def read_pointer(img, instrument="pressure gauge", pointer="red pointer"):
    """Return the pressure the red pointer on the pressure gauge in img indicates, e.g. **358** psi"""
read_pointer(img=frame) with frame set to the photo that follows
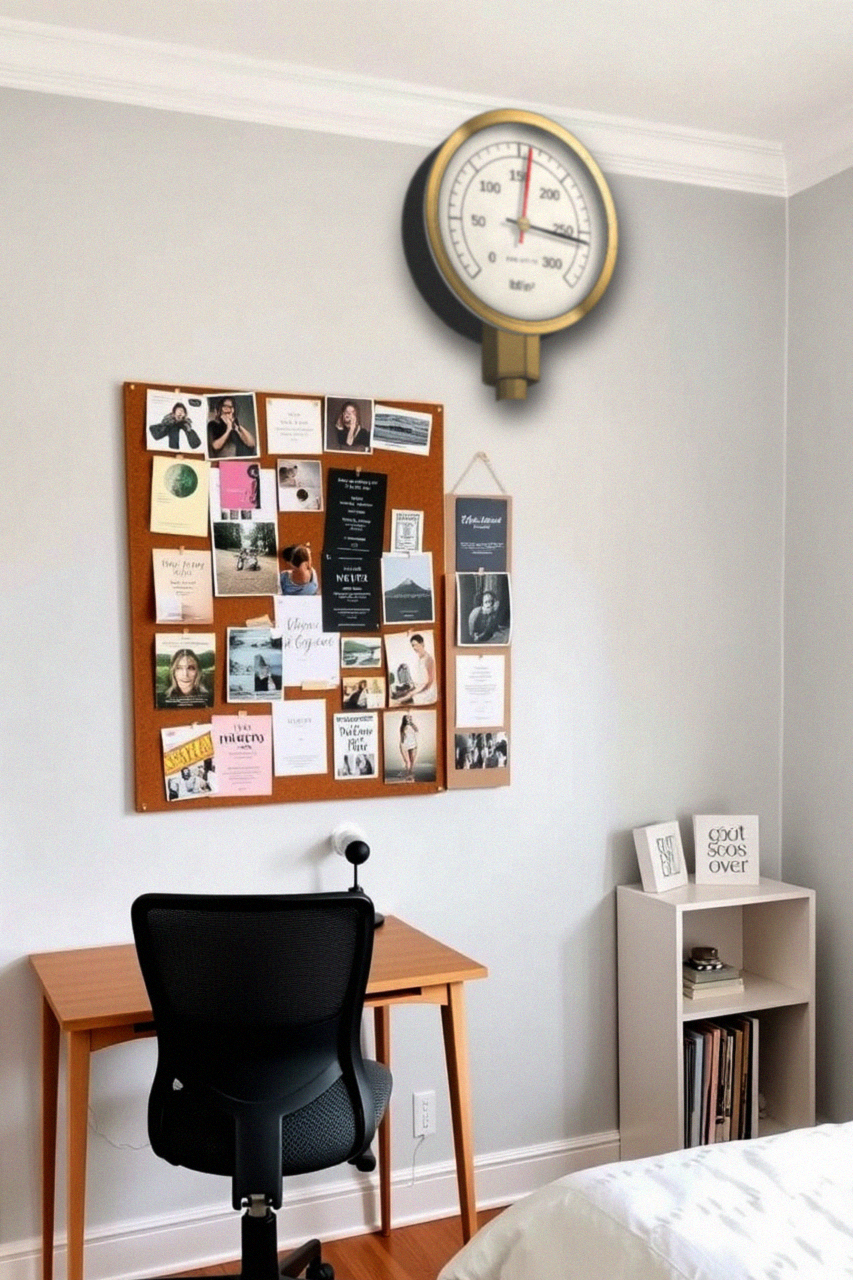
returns **160** psi
